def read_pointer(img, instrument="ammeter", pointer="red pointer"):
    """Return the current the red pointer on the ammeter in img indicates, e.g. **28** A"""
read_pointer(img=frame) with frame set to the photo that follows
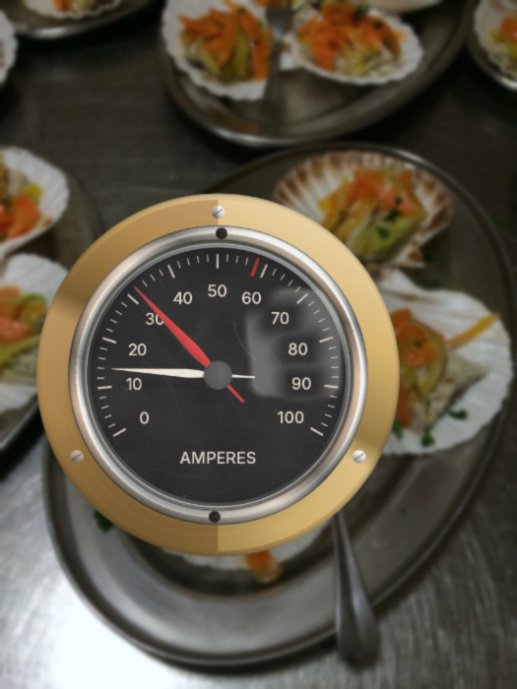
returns **32** A
